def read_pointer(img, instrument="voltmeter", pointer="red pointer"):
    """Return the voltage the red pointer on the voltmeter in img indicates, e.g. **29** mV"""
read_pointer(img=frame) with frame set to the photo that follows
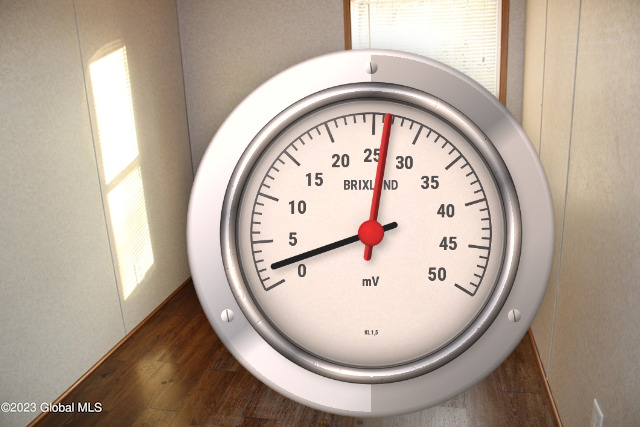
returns **26.5** mV
